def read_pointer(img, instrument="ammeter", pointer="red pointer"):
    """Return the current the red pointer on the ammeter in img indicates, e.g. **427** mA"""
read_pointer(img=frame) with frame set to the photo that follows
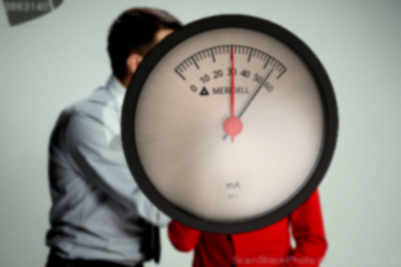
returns **30** mA
